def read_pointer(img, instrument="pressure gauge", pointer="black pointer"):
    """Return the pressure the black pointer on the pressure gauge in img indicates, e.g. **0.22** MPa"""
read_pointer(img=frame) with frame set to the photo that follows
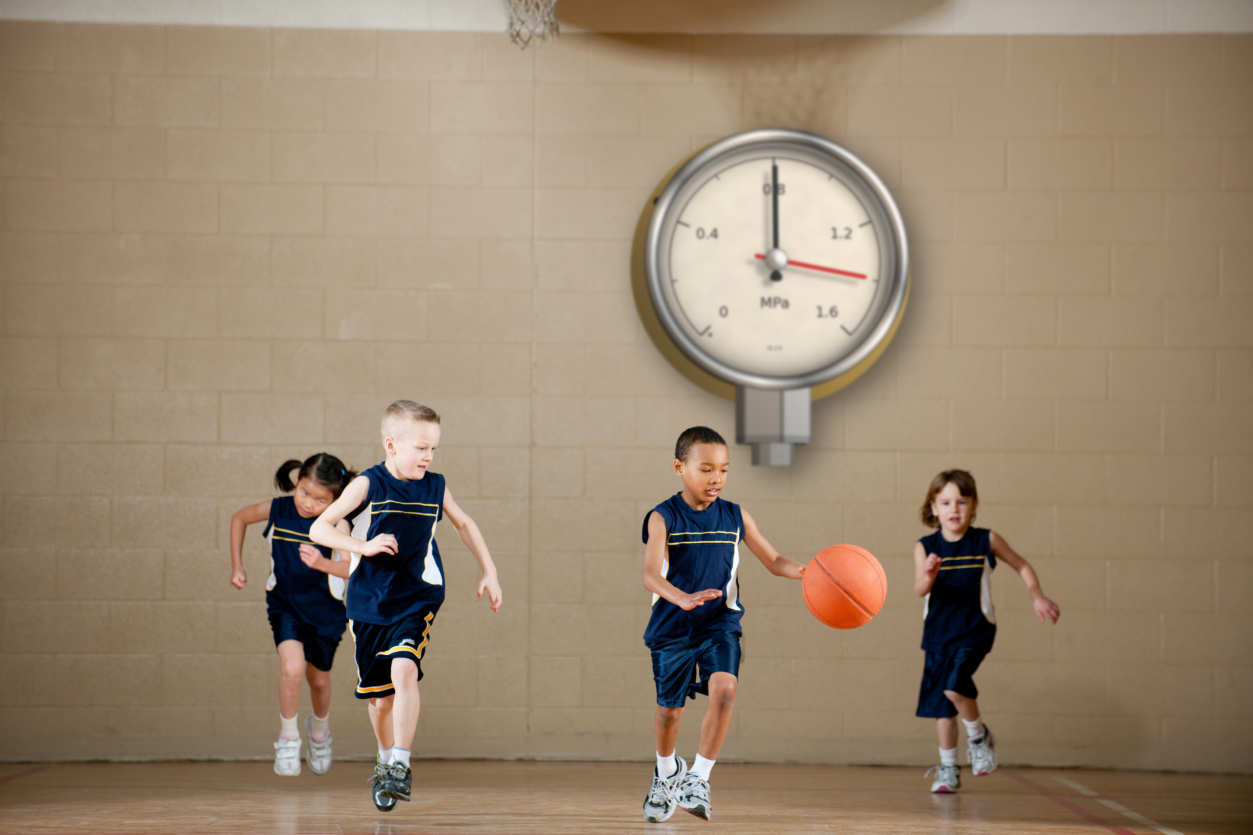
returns **0.8** MPa
